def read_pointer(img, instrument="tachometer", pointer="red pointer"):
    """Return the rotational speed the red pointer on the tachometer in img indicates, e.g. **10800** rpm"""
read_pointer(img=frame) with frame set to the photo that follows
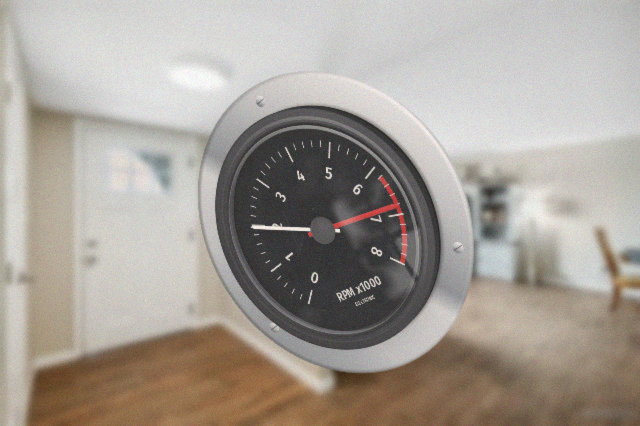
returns **6800** rpm
